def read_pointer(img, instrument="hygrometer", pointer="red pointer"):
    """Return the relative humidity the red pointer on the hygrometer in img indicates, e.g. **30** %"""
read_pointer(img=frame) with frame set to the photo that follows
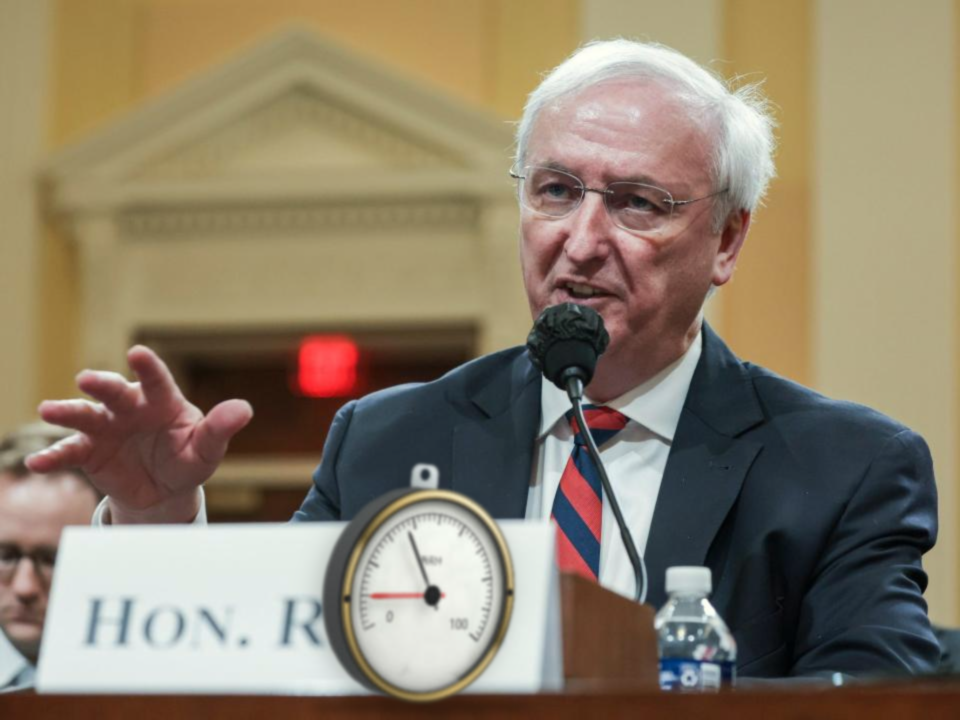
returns **10** %
